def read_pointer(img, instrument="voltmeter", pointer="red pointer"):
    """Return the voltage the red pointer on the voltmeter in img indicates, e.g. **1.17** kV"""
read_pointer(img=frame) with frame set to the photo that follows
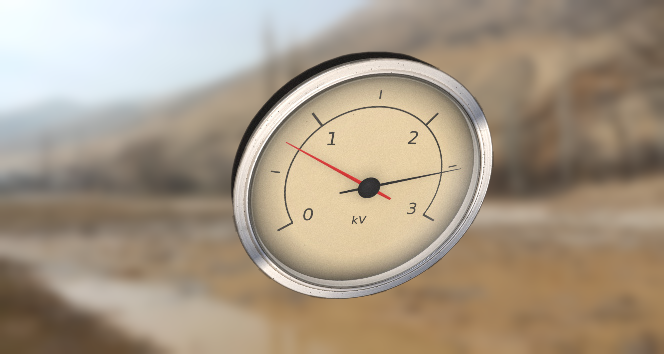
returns **0.75** kV
